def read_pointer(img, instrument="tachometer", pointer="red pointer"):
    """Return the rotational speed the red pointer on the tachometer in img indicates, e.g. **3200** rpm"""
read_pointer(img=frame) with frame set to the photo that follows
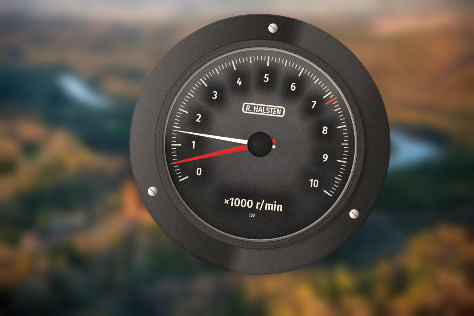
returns **500** rpm
